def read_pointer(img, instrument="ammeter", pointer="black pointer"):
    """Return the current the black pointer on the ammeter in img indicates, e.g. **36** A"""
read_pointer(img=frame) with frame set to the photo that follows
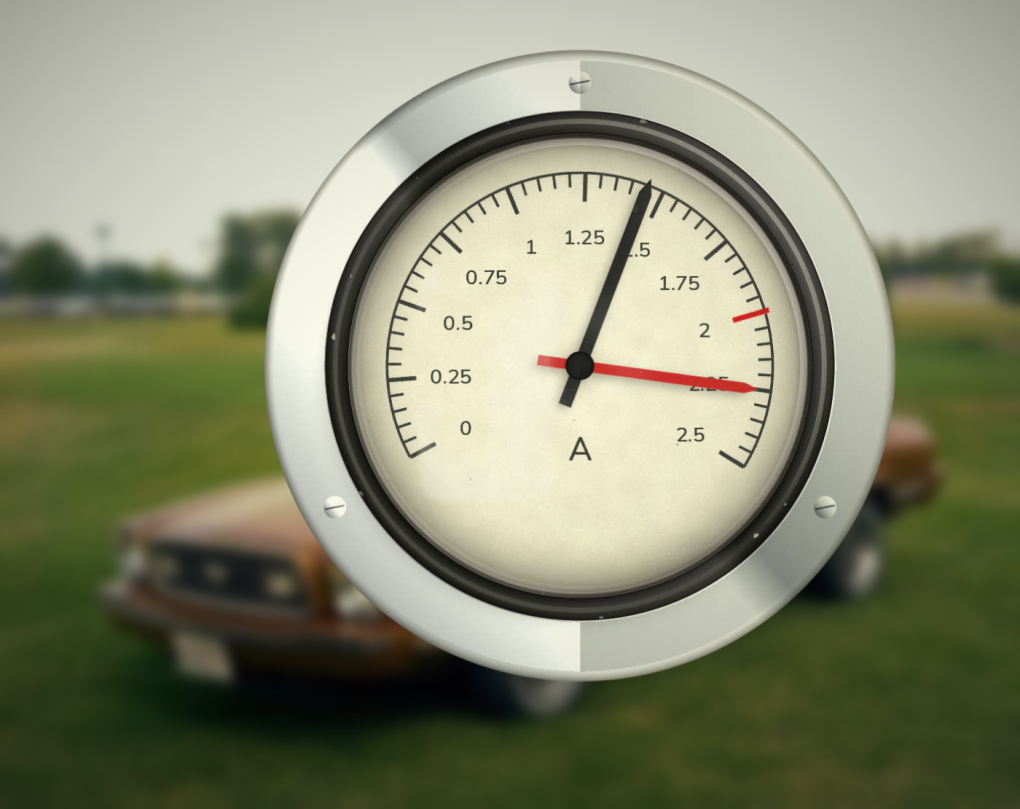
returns **1.45** A
